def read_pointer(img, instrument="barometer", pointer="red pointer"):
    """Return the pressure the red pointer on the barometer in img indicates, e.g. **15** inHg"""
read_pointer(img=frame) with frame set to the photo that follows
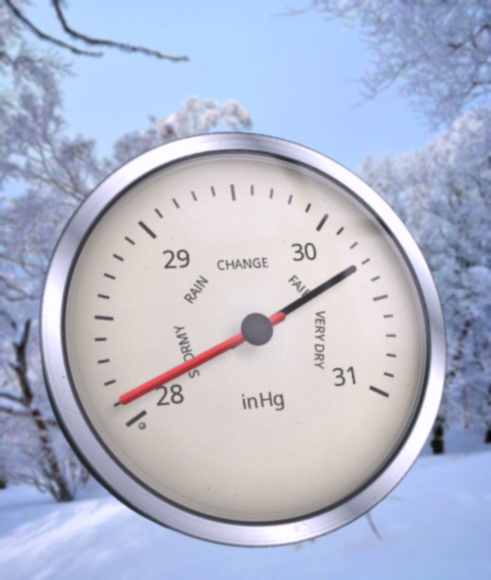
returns **28.1** inHg
